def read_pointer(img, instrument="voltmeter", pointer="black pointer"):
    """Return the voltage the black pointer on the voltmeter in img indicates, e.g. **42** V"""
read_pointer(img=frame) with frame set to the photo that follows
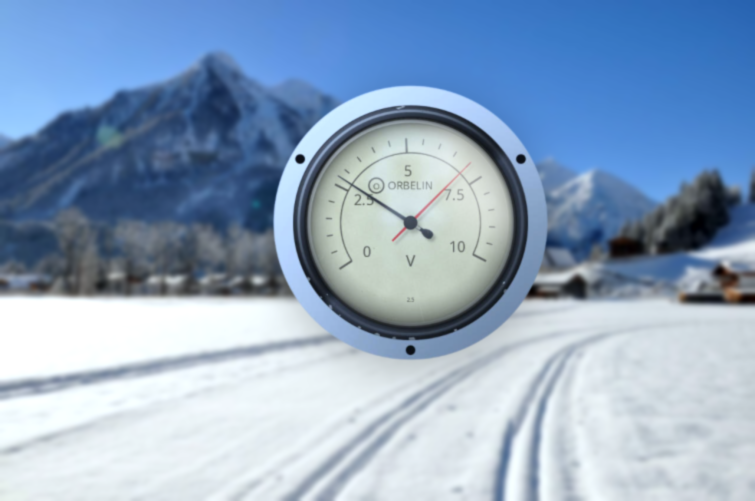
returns **2.75** V
